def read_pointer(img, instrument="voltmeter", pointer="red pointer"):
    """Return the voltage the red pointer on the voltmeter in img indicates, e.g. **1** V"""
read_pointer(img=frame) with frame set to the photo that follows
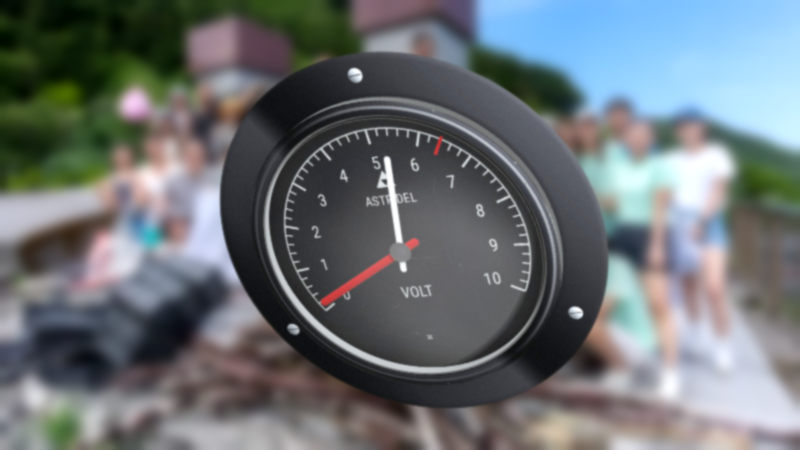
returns **0.2** V
